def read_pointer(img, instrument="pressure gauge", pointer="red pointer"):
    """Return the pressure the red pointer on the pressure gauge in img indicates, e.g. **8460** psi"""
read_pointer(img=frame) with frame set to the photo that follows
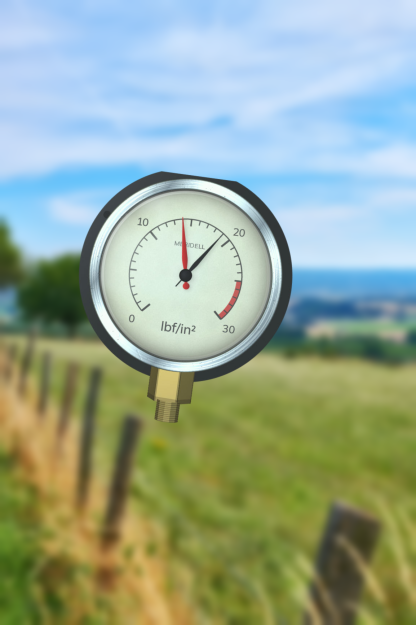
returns **14** psi
